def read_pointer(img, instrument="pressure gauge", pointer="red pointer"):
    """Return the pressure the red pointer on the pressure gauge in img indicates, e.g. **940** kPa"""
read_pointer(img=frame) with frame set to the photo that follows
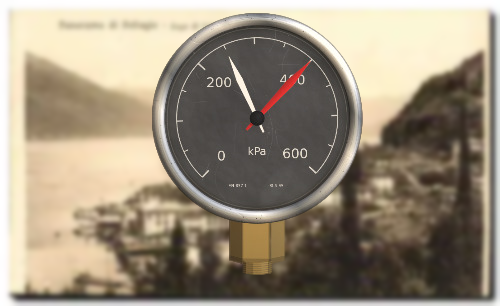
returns **400** kPa
